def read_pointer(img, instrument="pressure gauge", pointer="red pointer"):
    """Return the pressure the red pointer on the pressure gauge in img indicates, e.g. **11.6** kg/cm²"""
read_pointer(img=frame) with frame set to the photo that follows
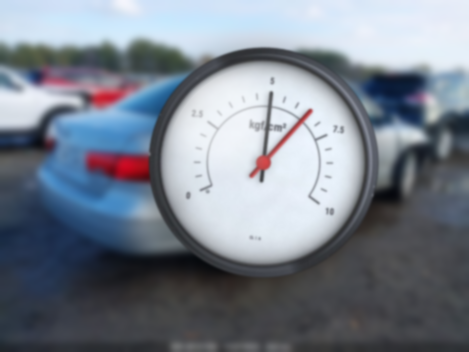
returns **6.5** kg/cm²
